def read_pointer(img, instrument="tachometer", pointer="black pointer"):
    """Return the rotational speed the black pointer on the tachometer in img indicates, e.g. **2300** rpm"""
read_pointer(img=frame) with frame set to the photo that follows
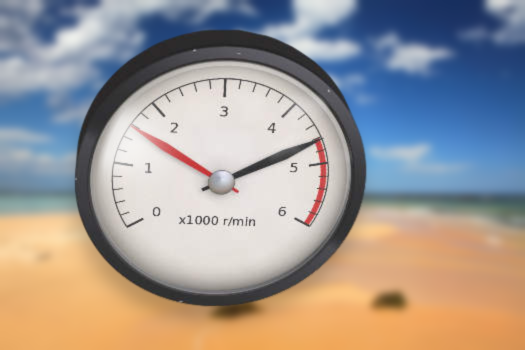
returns **4600** rpm
